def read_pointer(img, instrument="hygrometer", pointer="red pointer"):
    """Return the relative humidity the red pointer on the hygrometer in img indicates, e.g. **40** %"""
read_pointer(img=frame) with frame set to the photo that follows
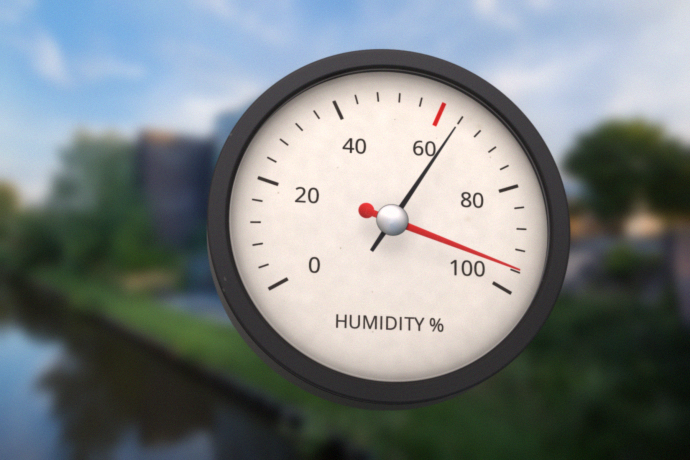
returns **96** %
